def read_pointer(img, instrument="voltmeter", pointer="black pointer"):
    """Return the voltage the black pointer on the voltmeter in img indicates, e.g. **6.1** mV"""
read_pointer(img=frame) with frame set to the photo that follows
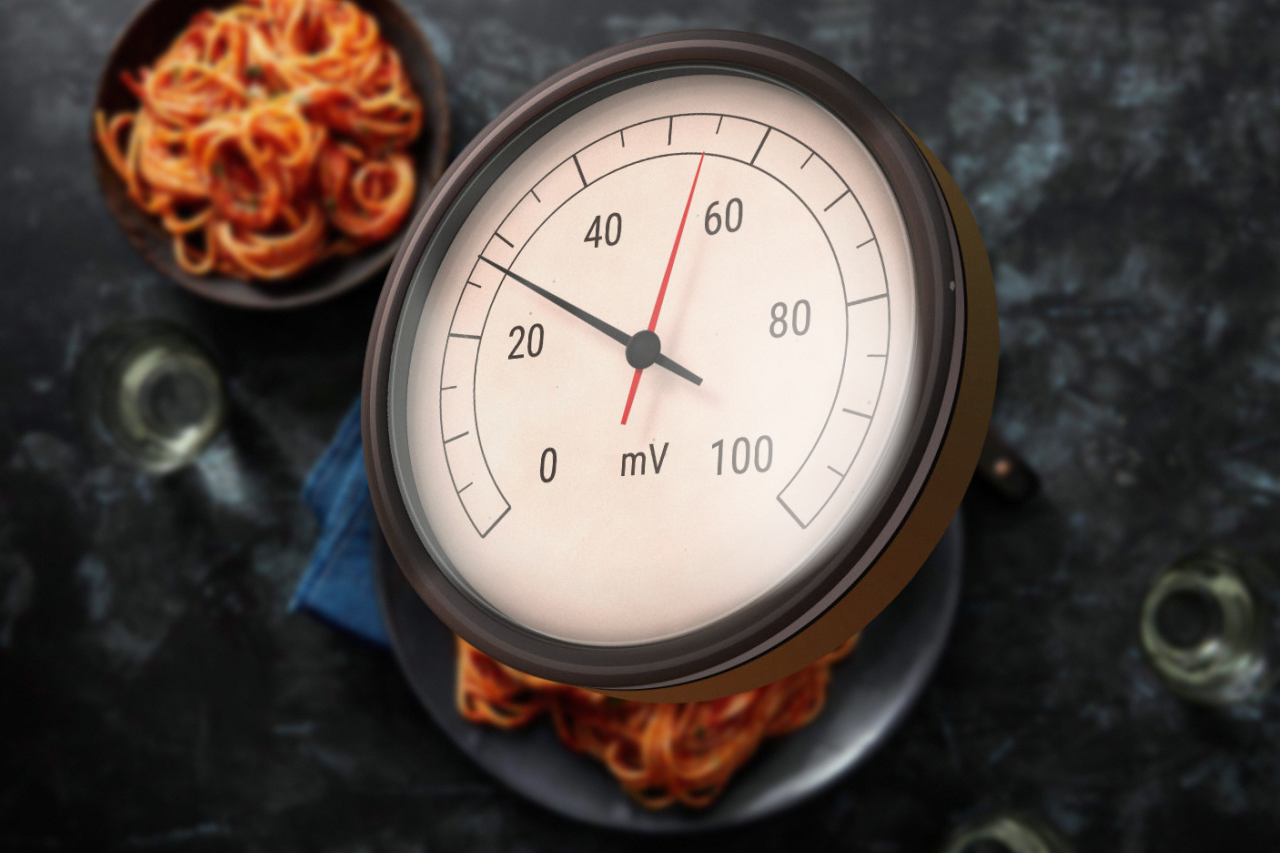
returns **27.5** mV
